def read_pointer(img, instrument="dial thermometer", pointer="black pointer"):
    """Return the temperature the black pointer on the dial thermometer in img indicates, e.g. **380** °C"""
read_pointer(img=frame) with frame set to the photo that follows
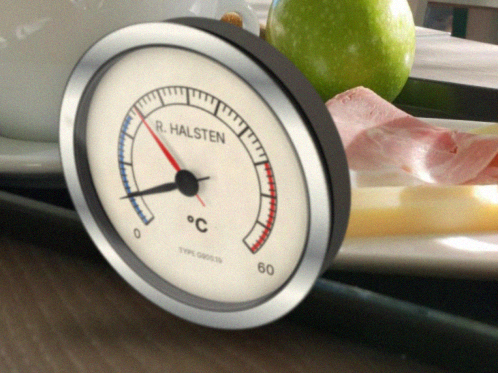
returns **5** °C
